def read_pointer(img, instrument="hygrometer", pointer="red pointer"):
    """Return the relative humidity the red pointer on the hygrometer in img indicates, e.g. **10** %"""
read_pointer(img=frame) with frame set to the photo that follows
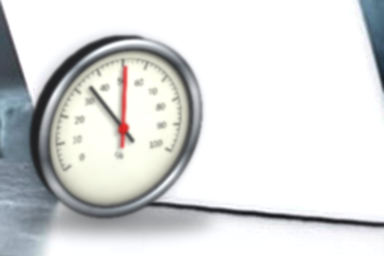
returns **50** %
